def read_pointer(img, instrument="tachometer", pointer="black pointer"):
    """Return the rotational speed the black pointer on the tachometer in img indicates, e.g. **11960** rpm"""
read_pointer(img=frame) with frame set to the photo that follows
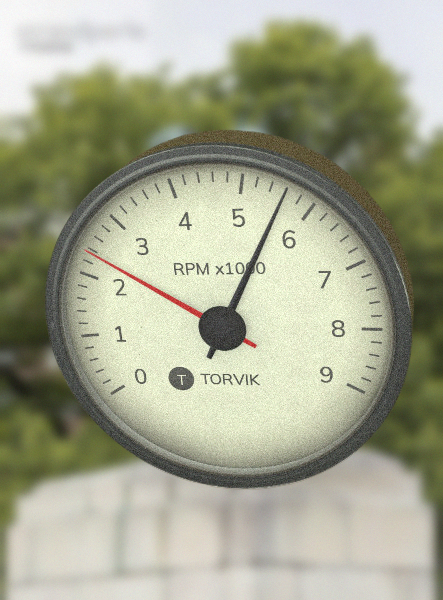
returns **5600** rpm
